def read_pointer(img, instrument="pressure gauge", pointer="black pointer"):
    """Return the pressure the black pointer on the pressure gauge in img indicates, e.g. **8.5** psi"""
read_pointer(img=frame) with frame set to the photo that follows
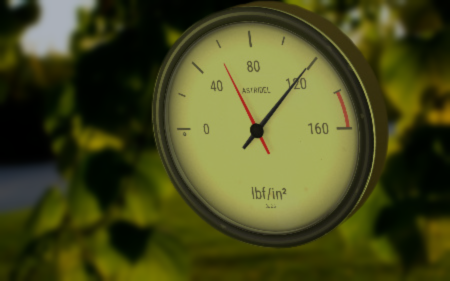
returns **120** psi
